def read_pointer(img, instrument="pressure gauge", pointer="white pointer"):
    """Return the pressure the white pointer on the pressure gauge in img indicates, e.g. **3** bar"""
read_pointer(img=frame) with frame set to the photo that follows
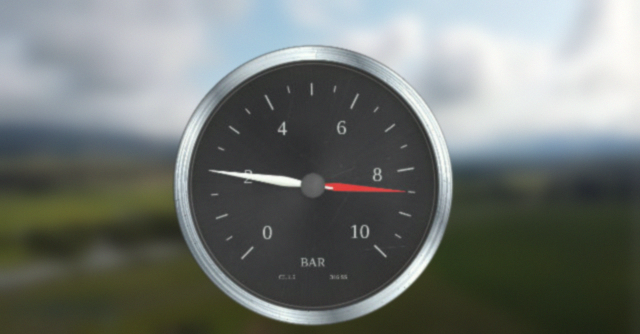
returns **2** bar
